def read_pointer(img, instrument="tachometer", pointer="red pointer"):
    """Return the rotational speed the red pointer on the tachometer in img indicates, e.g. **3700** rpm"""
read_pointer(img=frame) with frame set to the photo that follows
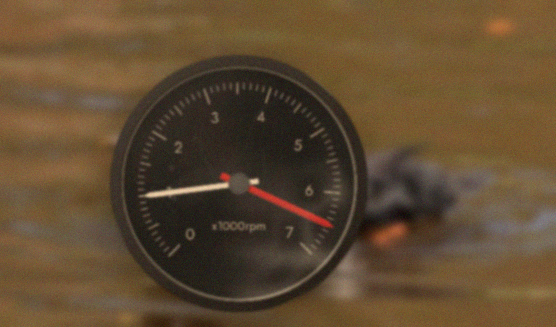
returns **6500** rpm
